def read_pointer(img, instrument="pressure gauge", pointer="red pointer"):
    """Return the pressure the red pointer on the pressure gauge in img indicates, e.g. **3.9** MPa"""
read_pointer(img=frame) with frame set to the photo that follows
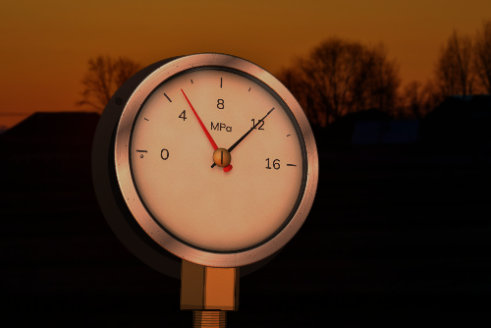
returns **5** MPa
